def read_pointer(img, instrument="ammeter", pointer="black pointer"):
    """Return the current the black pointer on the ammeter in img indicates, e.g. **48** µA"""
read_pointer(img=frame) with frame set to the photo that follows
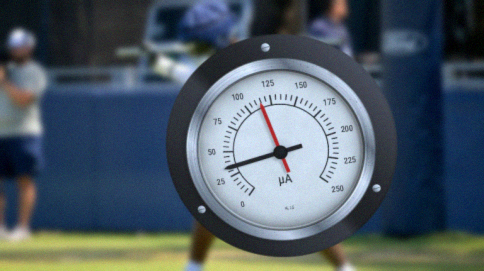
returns **35** µA
